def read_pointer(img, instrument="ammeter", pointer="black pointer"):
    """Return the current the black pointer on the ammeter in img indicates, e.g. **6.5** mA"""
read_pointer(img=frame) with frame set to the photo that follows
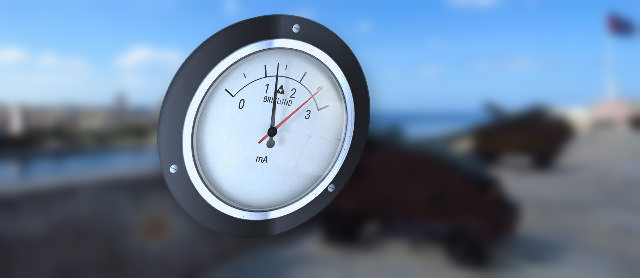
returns **1.25** mA
